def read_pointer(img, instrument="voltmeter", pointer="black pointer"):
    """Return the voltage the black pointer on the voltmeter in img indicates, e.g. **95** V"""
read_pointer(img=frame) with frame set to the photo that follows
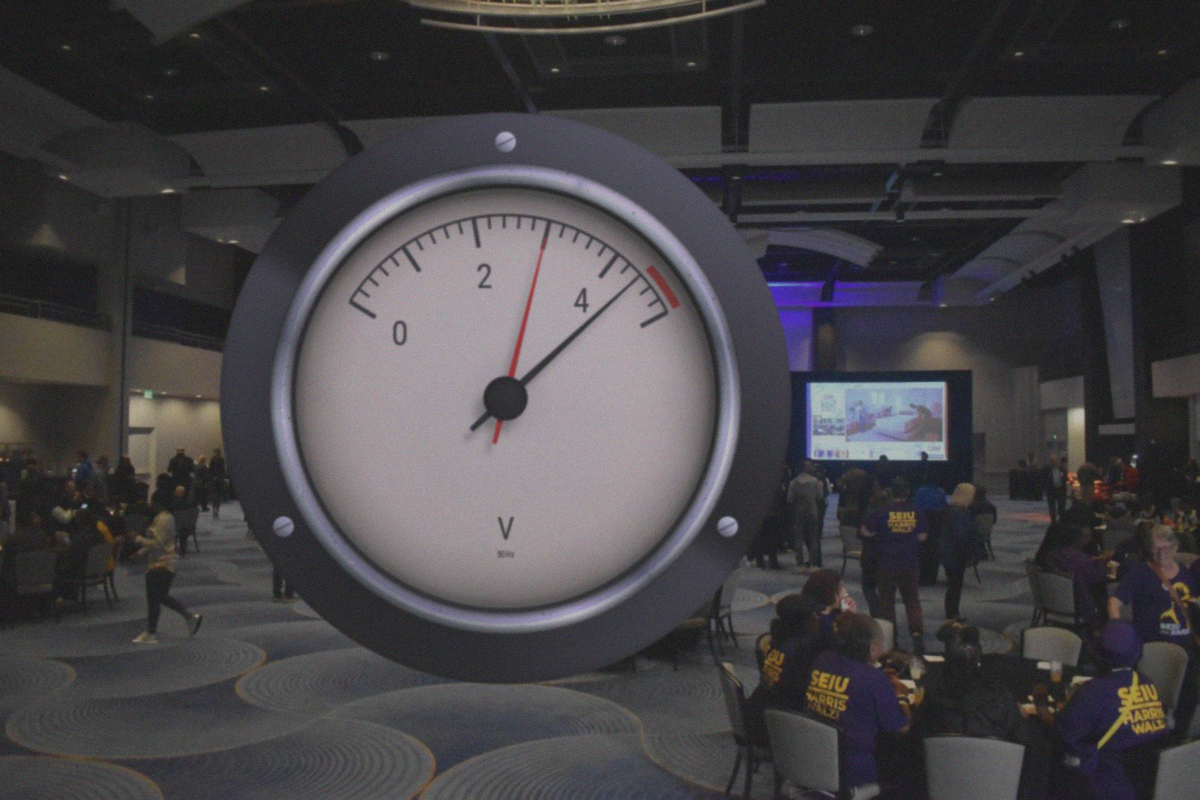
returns **4.4** V
